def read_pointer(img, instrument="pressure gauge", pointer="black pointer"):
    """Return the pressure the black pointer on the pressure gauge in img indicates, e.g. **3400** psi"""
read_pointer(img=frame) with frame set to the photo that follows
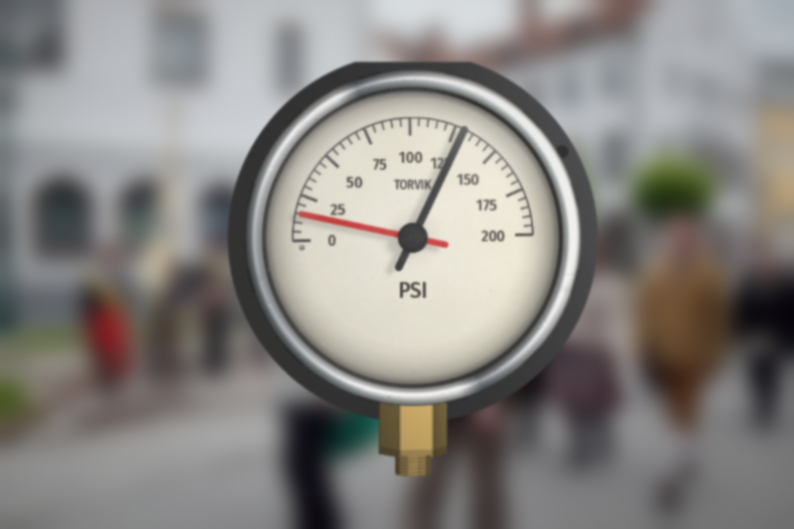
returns **130** psi
